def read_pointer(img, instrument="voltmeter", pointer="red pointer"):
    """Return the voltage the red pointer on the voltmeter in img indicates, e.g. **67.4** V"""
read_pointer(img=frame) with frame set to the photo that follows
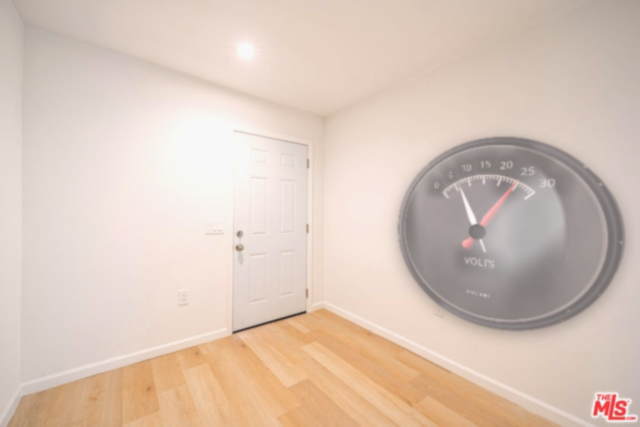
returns **25** V
